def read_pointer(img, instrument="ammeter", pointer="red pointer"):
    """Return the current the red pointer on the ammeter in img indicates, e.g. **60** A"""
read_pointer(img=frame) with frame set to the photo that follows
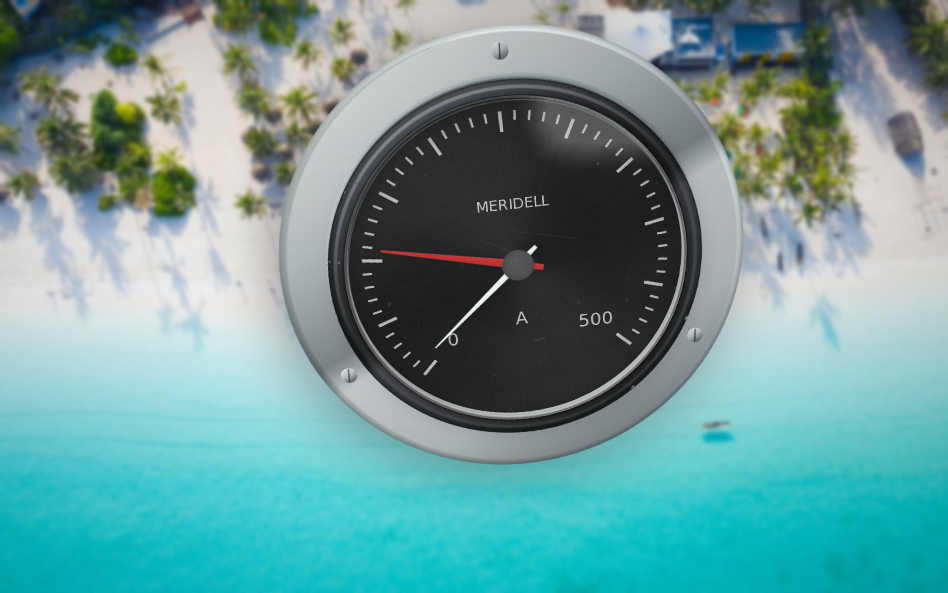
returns **110** A
